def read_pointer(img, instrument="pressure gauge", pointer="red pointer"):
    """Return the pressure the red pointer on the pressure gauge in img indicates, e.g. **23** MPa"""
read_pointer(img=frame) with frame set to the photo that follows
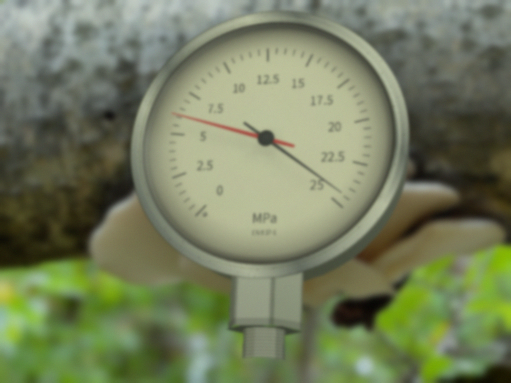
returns **6** MPa
